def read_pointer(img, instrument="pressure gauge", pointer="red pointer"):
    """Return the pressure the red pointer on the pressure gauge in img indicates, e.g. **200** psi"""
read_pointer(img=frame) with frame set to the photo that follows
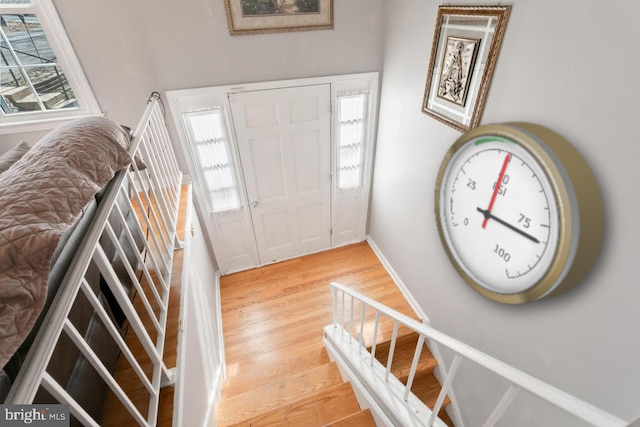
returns **50** psi
